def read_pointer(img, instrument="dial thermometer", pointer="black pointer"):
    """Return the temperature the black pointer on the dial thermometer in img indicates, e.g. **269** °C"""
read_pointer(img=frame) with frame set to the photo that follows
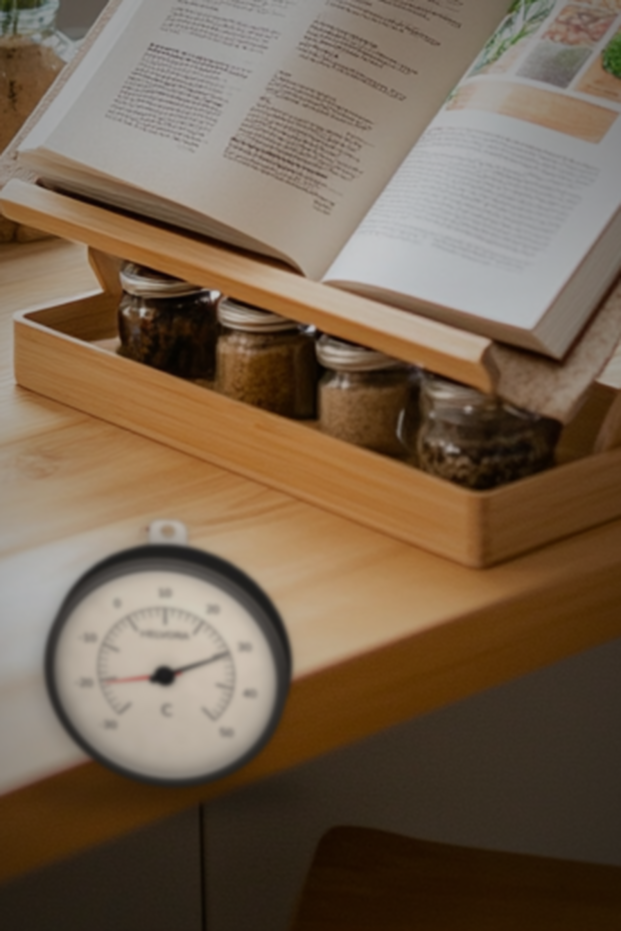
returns **30** °C
